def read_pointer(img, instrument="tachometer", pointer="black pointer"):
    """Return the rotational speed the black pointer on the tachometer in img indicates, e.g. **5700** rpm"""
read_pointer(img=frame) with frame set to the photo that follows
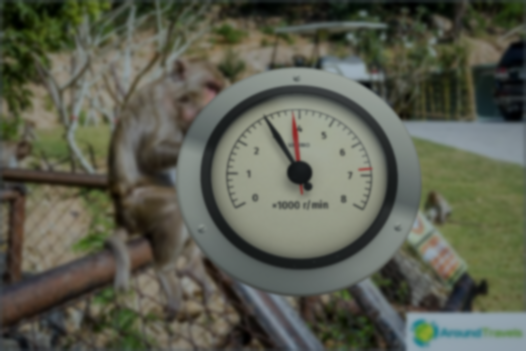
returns **3000** rpm
